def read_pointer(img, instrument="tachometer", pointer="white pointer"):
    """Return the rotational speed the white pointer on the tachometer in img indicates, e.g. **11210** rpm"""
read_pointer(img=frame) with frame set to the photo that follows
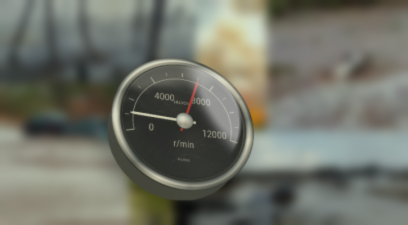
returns **1000** rpm
